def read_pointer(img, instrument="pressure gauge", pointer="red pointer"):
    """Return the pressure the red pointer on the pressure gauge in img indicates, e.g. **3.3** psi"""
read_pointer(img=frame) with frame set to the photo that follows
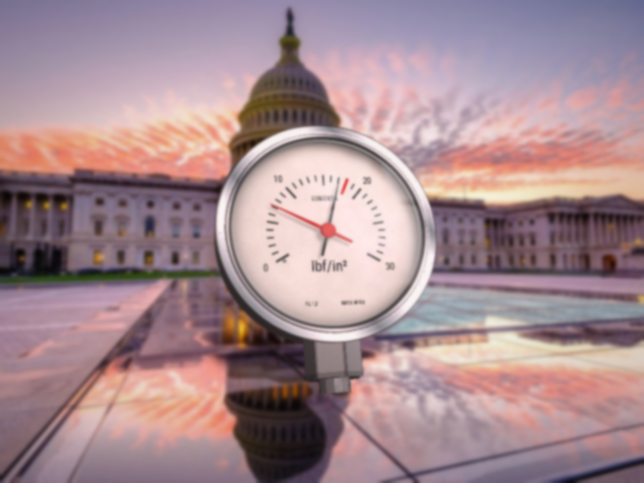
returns **7** psi
